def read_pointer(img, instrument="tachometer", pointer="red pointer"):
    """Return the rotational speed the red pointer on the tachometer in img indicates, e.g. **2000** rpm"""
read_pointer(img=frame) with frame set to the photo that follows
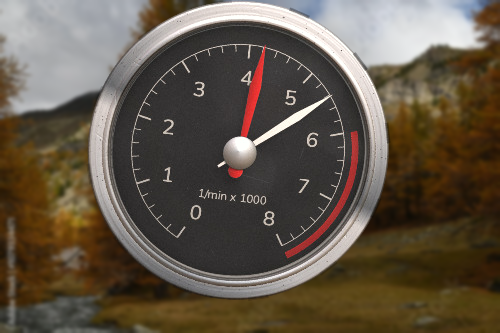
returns **4200** rpm
